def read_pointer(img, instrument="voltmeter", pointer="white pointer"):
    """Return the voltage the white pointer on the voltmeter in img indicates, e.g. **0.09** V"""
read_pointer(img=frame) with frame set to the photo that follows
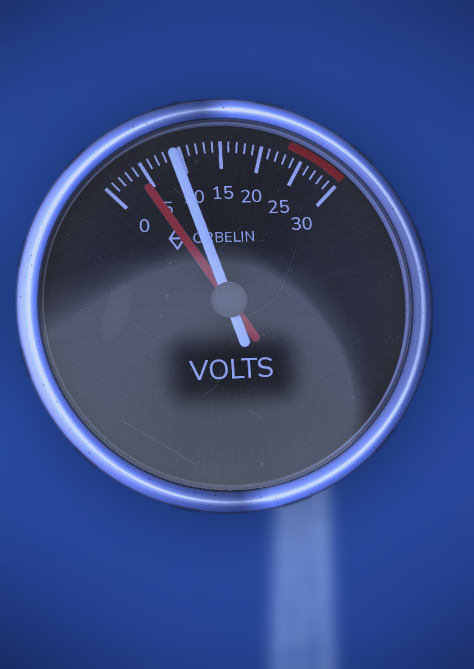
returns **9** V
